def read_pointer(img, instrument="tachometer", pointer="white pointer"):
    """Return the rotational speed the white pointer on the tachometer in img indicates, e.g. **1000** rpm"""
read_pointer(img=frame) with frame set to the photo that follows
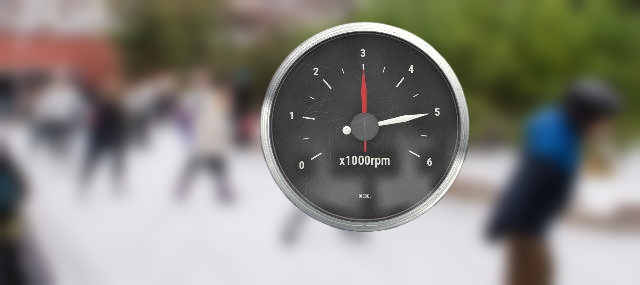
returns **5000** rpm
